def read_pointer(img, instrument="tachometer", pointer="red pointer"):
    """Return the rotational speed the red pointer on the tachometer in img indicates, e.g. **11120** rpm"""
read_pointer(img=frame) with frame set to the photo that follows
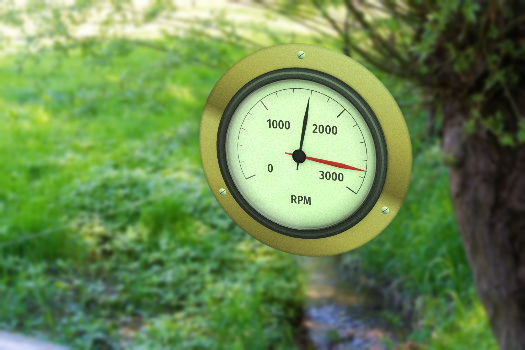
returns **2700** rpm
